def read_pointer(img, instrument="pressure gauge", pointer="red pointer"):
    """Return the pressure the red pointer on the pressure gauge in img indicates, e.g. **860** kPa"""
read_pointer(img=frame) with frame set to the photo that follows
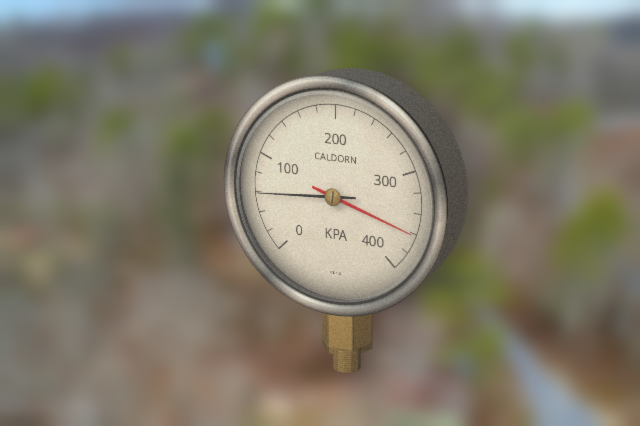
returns **360** kPa
